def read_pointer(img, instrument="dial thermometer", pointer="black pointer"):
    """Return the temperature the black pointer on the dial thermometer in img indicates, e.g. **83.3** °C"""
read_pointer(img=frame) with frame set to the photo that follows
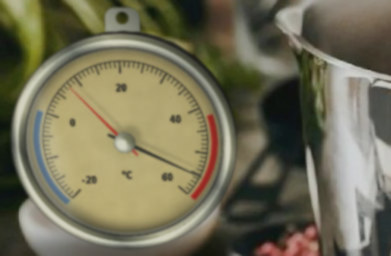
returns **55** °C
